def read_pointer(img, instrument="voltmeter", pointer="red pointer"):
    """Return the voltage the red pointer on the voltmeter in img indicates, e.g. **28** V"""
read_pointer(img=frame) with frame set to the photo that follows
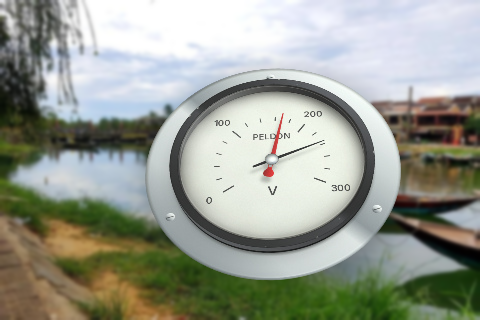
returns **170** V
